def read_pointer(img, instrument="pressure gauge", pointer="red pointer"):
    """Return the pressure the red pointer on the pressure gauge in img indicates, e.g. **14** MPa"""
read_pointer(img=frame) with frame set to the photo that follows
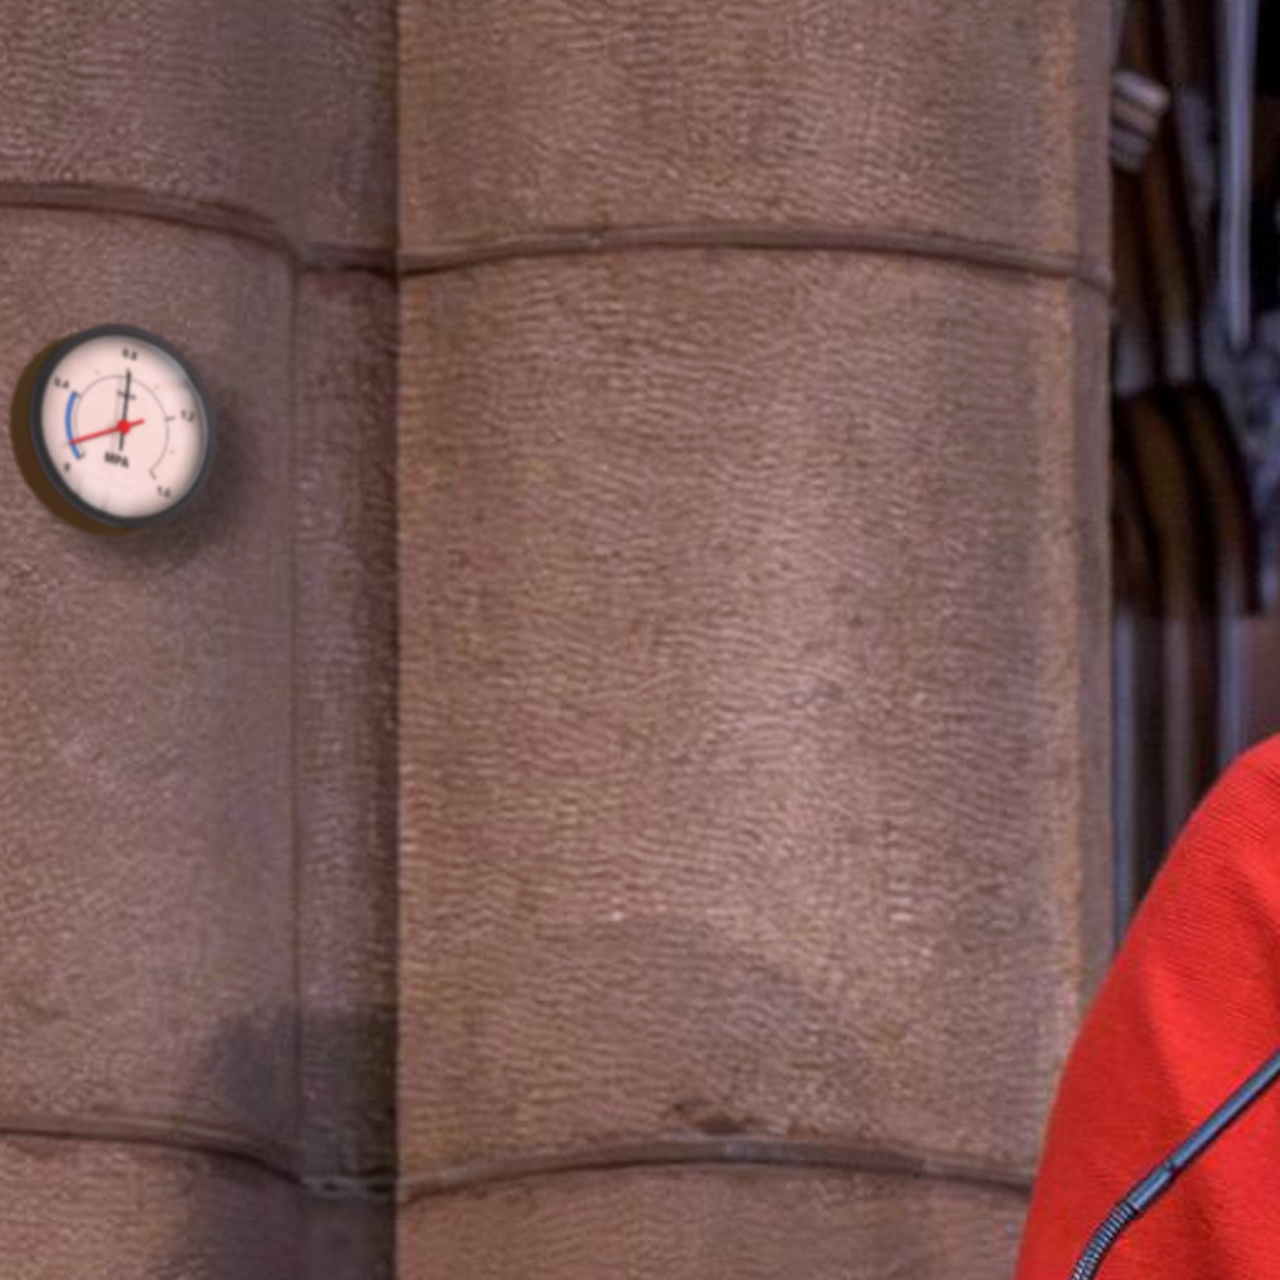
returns **0.1** MPa
